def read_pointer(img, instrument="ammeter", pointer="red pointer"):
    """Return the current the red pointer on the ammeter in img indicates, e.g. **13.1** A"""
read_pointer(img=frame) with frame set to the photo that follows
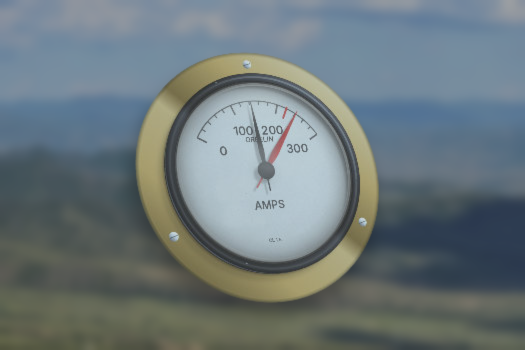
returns **240** A
